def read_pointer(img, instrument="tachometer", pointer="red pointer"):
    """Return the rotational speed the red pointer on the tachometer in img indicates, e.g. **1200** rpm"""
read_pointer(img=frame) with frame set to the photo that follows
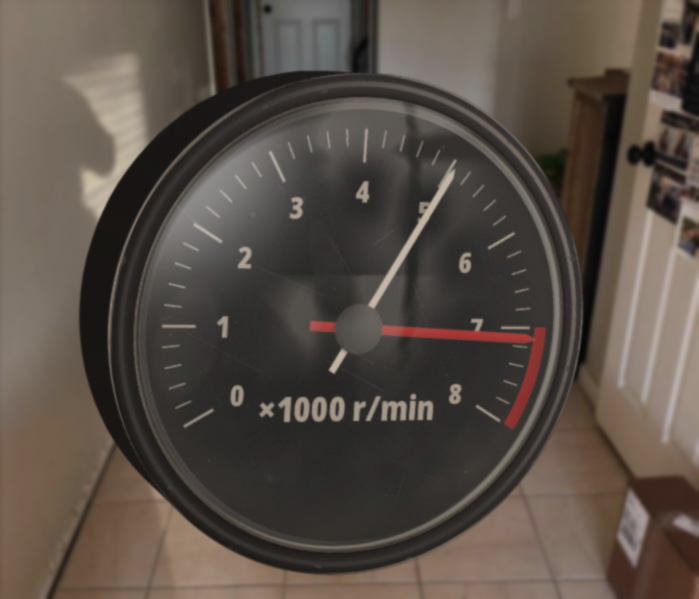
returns **7100** rpm
